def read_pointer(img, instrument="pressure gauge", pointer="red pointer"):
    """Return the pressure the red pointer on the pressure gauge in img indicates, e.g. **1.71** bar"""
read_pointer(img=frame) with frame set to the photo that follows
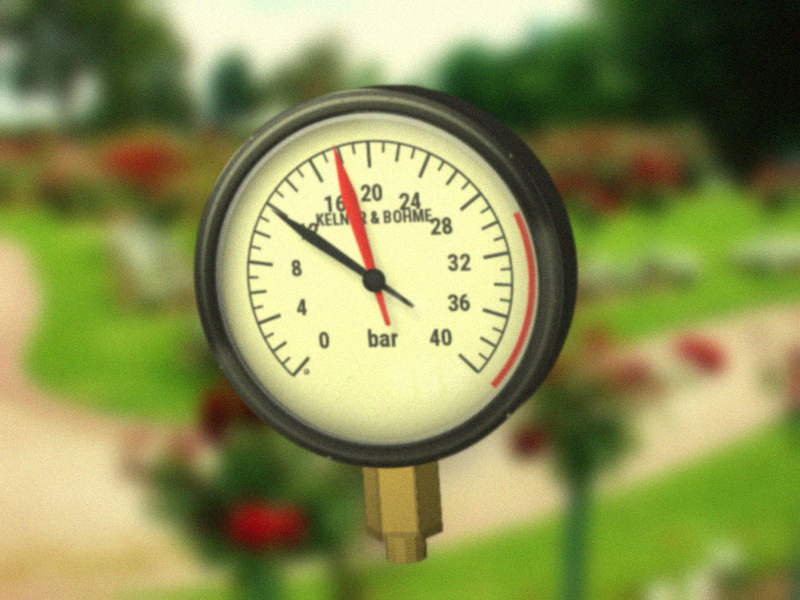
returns **18** bar
